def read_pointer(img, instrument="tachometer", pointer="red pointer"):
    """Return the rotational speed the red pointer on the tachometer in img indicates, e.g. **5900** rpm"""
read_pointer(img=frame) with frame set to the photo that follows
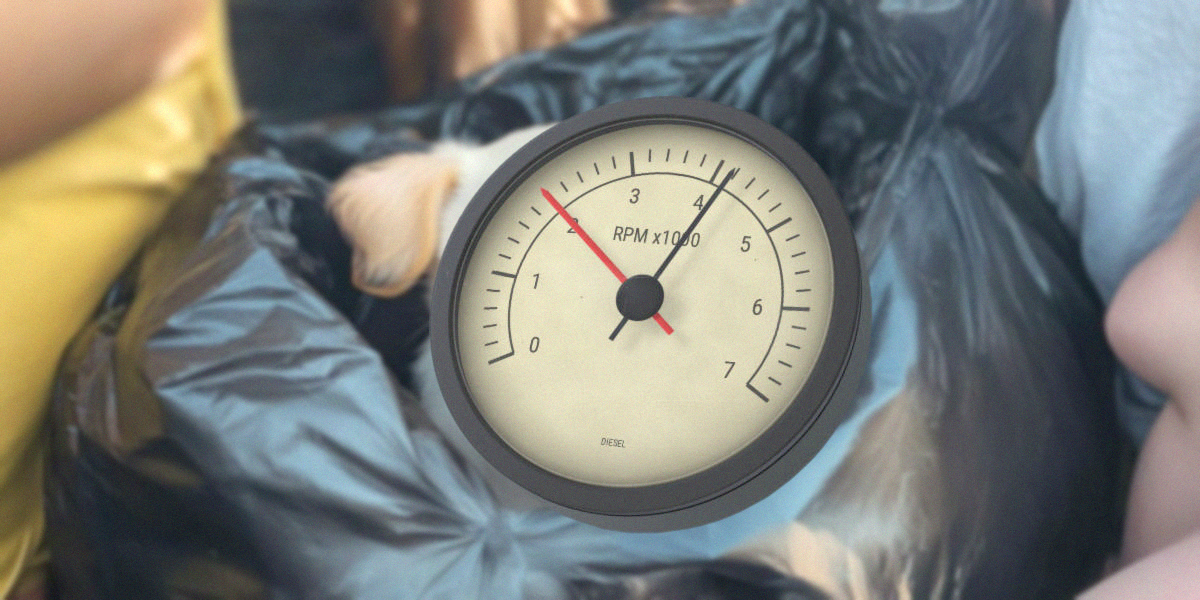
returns **2000** rpm
